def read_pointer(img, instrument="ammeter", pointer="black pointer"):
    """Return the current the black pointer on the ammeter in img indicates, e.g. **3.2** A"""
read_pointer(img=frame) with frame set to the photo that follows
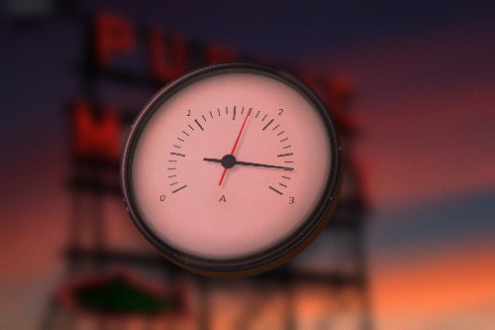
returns **2.7** A
